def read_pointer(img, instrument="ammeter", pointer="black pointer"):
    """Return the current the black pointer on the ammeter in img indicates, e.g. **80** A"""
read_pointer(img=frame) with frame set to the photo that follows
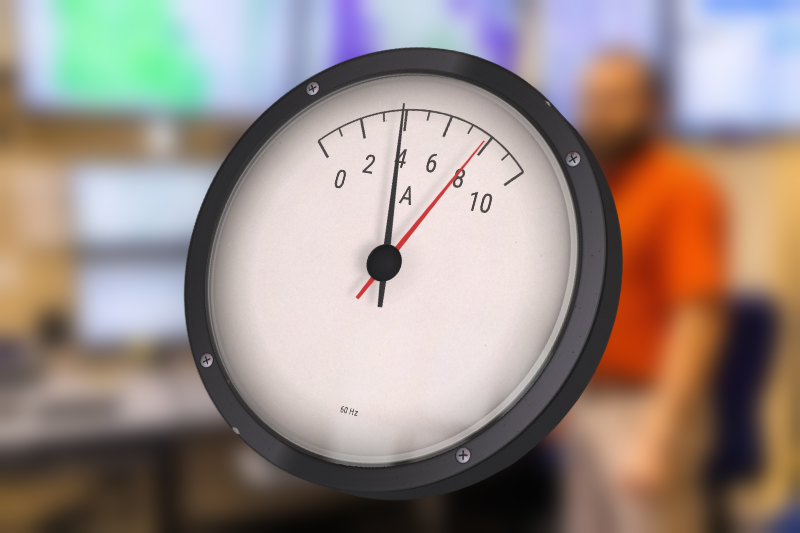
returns **4** A
